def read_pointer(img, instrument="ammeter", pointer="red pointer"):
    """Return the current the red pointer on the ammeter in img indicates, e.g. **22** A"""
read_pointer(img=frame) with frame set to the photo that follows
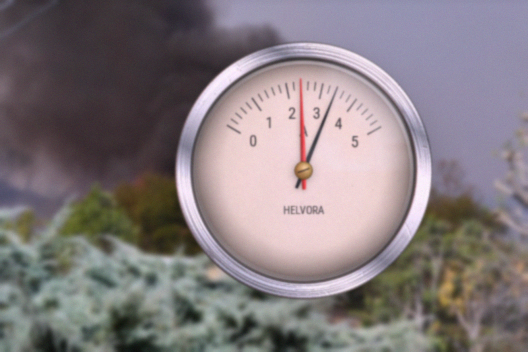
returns **2.4** A
